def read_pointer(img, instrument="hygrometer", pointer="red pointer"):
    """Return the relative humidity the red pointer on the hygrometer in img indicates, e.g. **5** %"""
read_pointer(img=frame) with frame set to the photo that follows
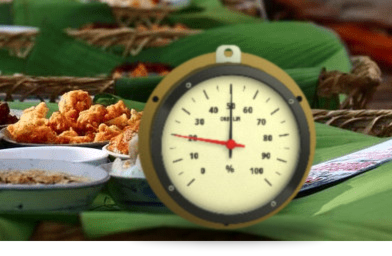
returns **20** %
